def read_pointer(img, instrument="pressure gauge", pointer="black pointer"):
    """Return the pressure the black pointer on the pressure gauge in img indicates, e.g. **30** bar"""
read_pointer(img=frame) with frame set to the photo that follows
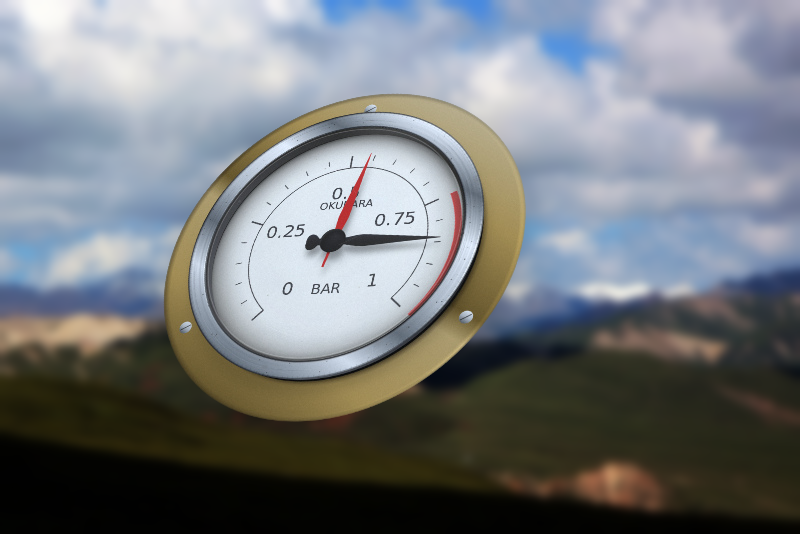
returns **0.85** bar
